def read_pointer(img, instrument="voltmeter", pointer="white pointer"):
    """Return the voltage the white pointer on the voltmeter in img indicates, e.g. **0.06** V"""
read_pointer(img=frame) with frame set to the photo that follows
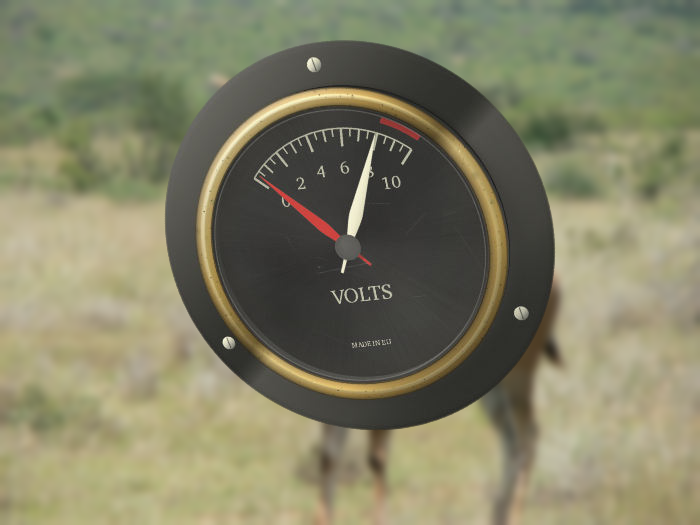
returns **8** V
